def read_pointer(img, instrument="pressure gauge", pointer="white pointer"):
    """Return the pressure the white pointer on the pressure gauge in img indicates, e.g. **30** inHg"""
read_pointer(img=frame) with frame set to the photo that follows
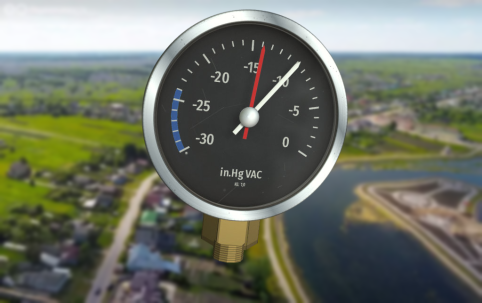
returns **-10** inHg
